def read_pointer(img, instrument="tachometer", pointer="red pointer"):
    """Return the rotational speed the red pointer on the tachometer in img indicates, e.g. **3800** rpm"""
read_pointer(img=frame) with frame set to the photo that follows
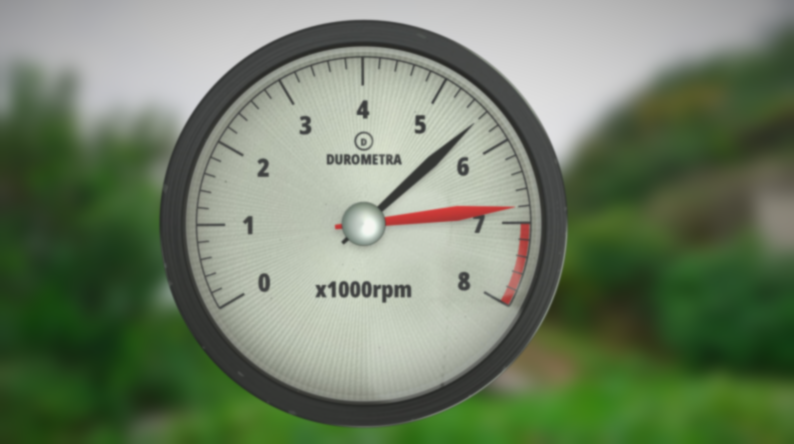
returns **6800** rpm
